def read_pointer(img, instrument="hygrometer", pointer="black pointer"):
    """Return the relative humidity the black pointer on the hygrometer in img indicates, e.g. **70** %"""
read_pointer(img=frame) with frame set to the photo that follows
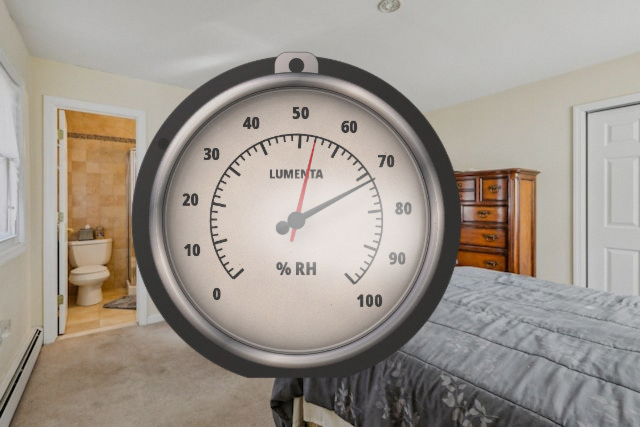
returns **72** %
